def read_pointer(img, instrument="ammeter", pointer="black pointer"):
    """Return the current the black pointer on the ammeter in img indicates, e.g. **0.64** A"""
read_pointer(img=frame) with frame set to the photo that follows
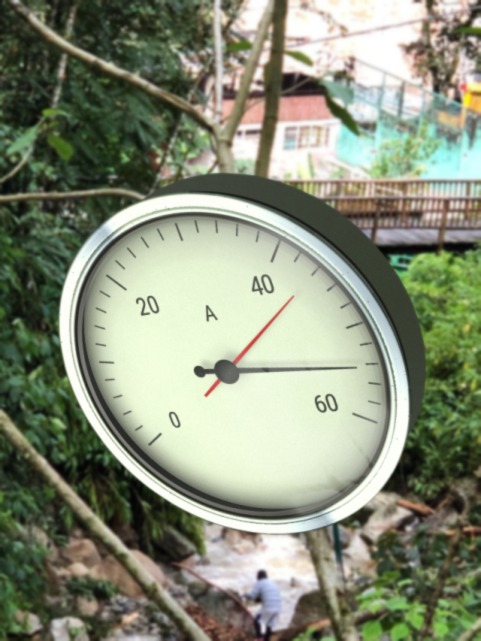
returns **54** A
